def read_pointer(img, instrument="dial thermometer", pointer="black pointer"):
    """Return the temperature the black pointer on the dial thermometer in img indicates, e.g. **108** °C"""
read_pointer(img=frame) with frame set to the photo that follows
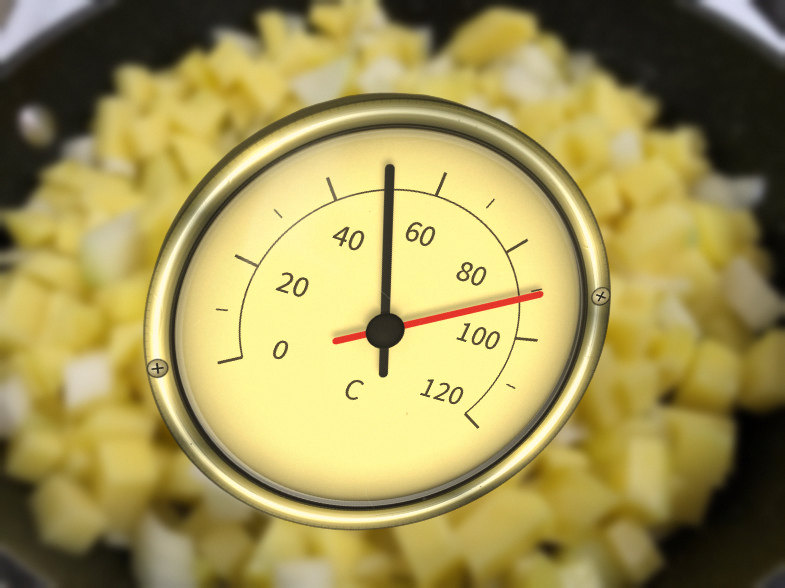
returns **50** °C
